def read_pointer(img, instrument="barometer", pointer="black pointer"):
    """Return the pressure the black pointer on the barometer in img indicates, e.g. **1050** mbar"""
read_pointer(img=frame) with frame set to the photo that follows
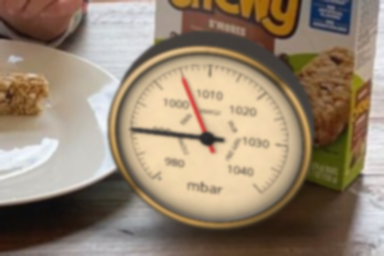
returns **990** mbar
